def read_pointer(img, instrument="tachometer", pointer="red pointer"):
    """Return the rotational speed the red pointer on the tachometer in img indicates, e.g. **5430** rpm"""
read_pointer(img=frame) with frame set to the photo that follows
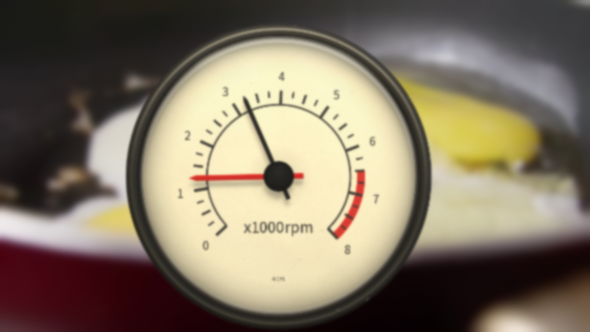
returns **1250** rpm
